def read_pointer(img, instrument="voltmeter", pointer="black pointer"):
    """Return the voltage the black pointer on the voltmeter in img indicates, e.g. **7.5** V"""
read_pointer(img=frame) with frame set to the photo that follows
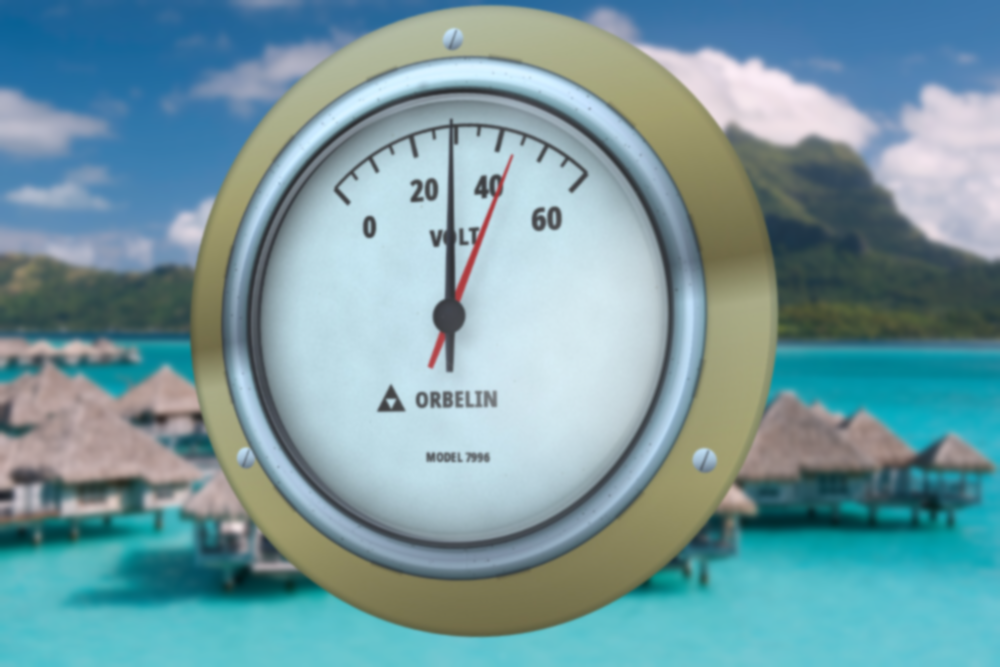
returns **30** V
